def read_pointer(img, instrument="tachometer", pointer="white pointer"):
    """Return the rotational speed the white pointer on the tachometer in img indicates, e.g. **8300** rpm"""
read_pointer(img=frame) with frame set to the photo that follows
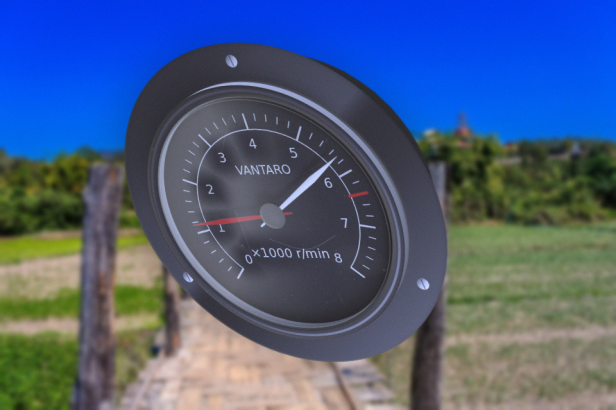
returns **5700** rpm
